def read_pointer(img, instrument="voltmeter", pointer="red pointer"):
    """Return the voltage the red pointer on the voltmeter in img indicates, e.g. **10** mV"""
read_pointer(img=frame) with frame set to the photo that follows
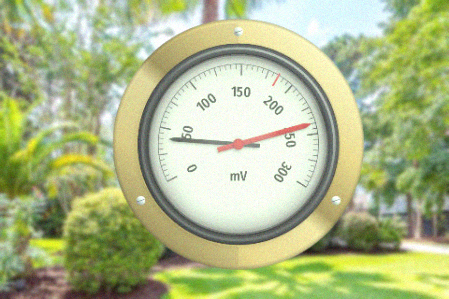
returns **240** mV
